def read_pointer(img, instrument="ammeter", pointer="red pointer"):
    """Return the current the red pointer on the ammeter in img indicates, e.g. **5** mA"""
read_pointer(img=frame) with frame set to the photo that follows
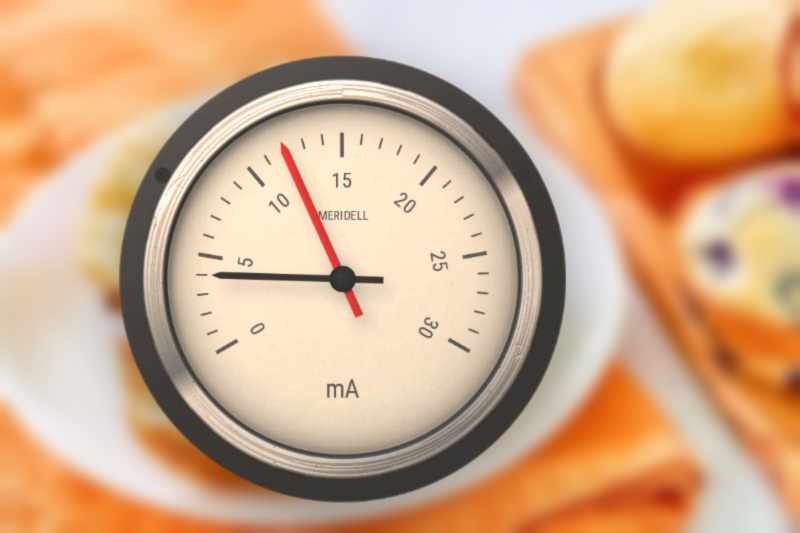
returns **12** mA
